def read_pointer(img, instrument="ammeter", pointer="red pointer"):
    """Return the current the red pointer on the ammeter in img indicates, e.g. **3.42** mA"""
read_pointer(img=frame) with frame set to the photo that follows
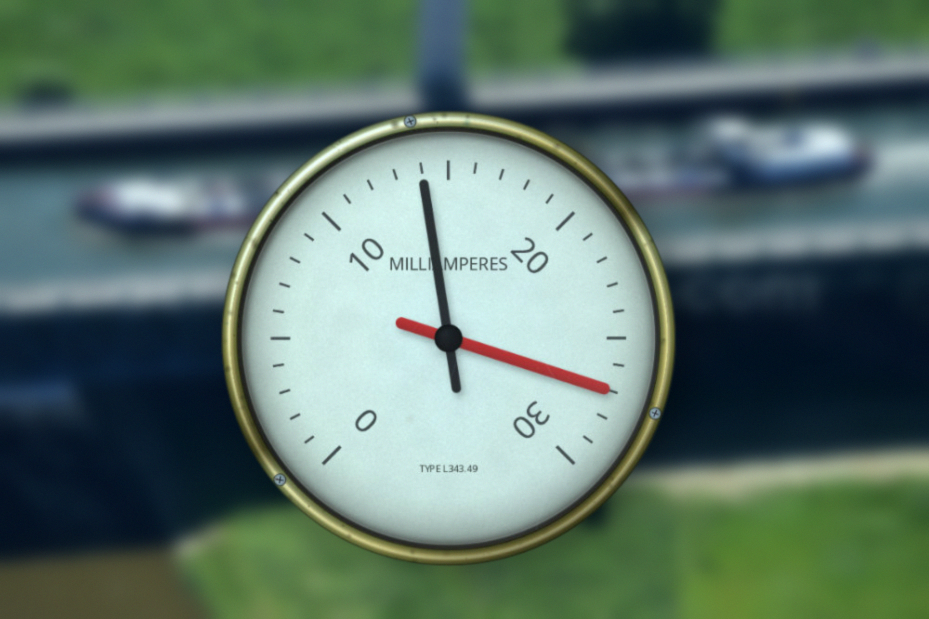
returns **27** mA
